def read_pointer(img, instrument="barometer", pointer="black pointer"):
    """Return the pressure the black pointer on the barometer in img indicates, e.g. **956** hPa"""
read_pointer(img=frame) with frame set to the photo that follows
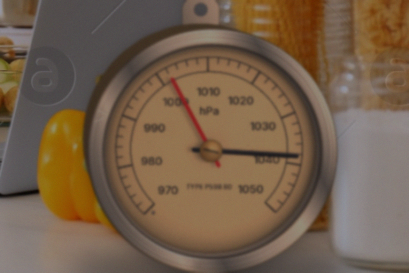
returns **1038** hPa
